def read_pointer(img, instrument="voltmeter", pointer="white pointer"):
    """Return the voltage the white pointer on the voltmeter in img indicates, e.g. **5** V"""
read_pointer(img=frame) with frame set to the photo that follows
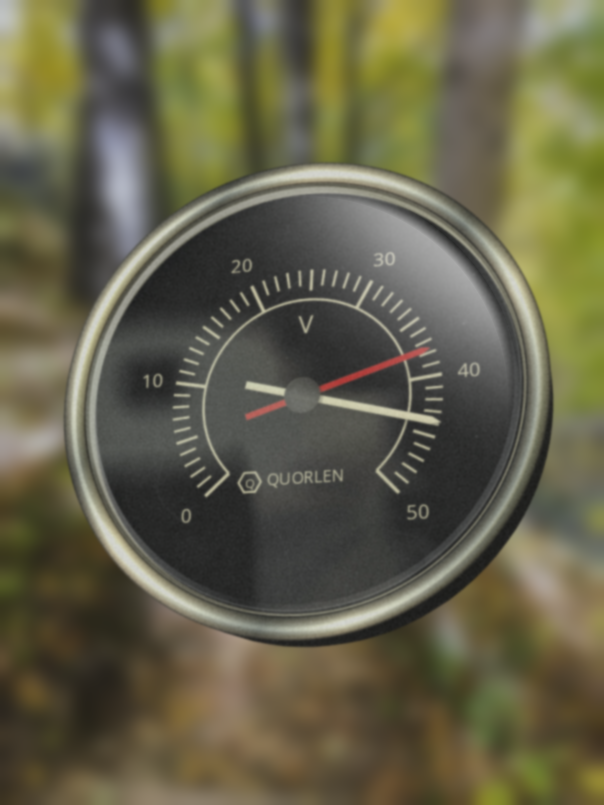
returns **44** V
